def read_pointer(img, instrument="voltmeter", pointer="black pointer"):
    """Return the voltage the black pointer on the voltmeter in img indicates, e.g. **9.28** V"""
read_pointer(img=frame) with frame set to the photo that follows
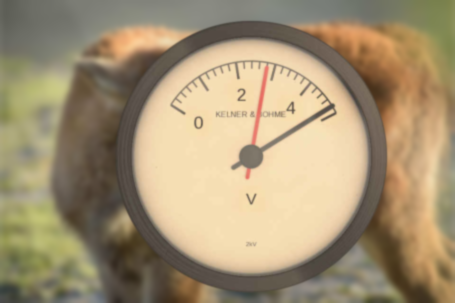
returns **4.8** V
